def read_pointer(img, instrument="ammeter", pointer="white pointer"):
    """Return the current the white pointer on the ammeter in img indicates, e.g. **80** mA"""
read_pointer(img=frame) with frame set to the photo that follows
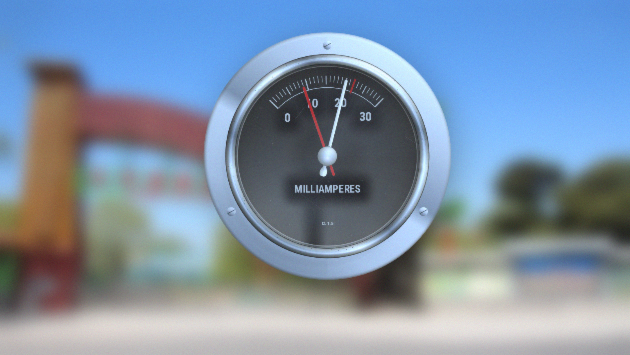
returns **20** mA
